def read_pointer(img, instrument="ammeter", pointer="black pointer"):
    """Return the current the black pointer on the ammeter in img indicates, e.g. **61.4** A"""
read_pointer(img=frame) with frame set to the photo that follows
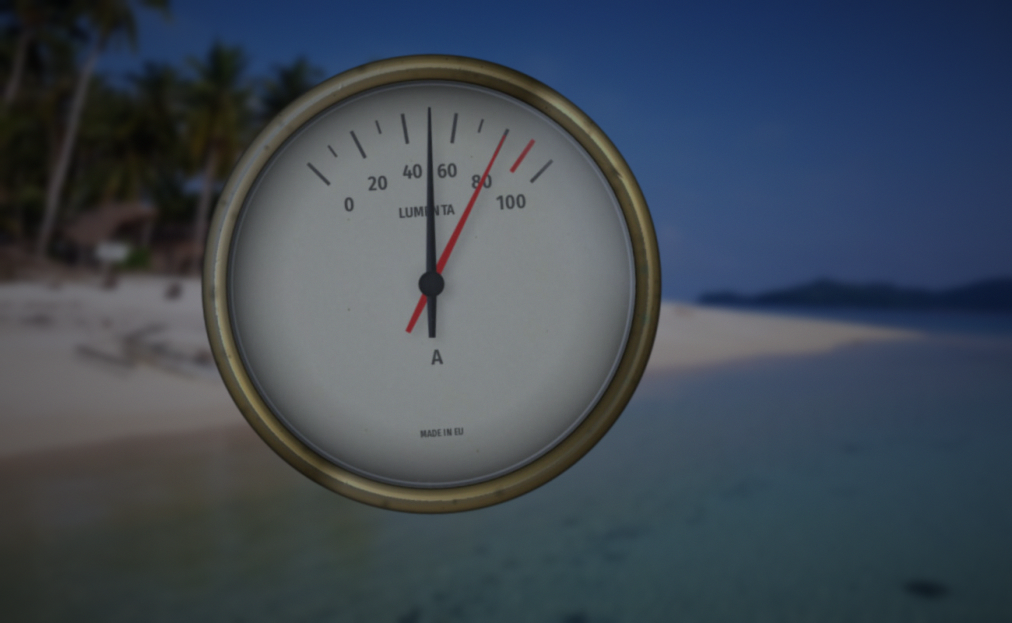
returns **50** A
